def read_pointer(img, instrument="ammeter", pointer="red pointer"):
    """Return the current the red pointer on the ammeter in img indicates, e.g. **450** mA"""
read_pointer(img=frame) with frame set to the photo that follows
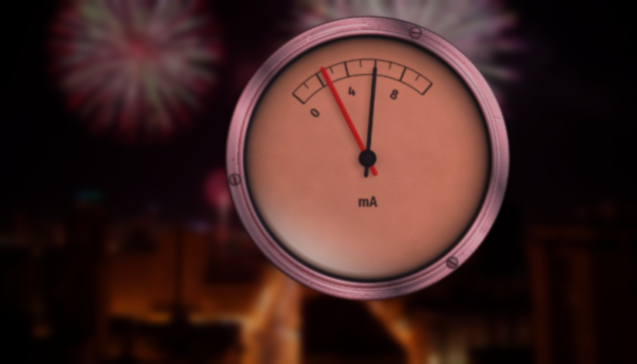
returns **2.5** mA
